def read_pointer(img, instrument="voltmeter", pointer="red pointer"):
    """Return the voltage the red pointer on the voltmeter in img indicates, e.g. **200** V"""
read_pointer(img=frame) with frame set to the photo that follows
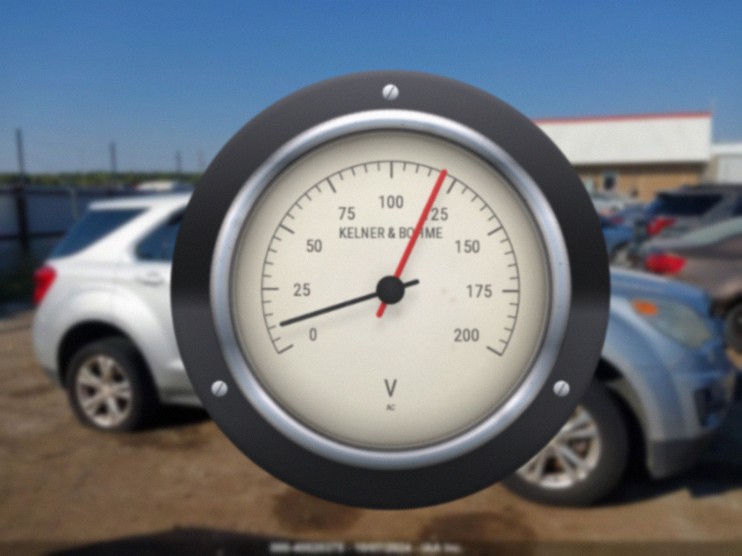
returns **120** V
